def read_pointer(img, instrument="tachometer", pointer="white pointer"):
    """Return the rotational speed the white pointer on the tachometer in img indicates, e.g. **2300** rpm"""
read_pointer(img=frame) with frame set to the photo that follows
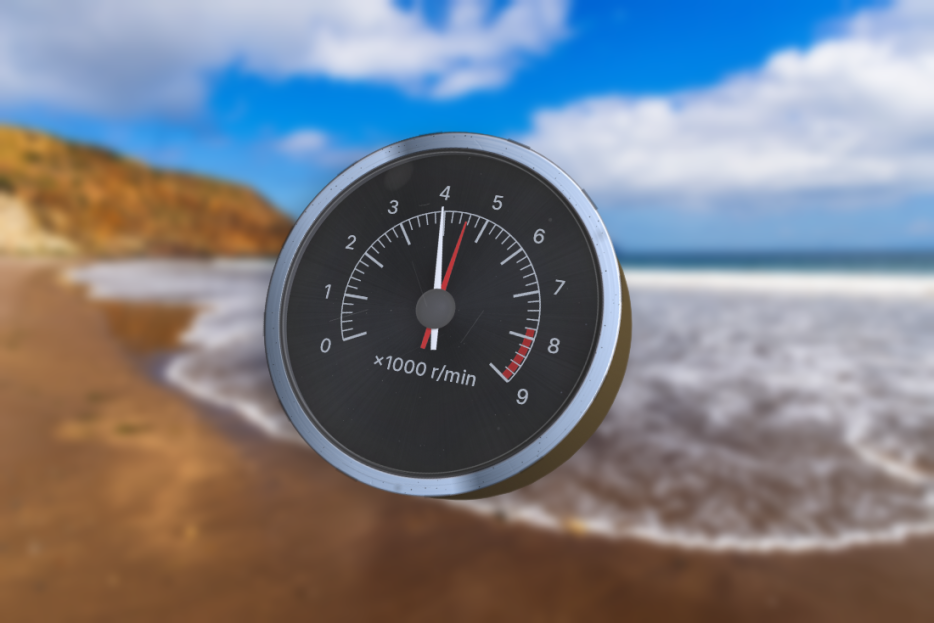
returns **4000** rpm
